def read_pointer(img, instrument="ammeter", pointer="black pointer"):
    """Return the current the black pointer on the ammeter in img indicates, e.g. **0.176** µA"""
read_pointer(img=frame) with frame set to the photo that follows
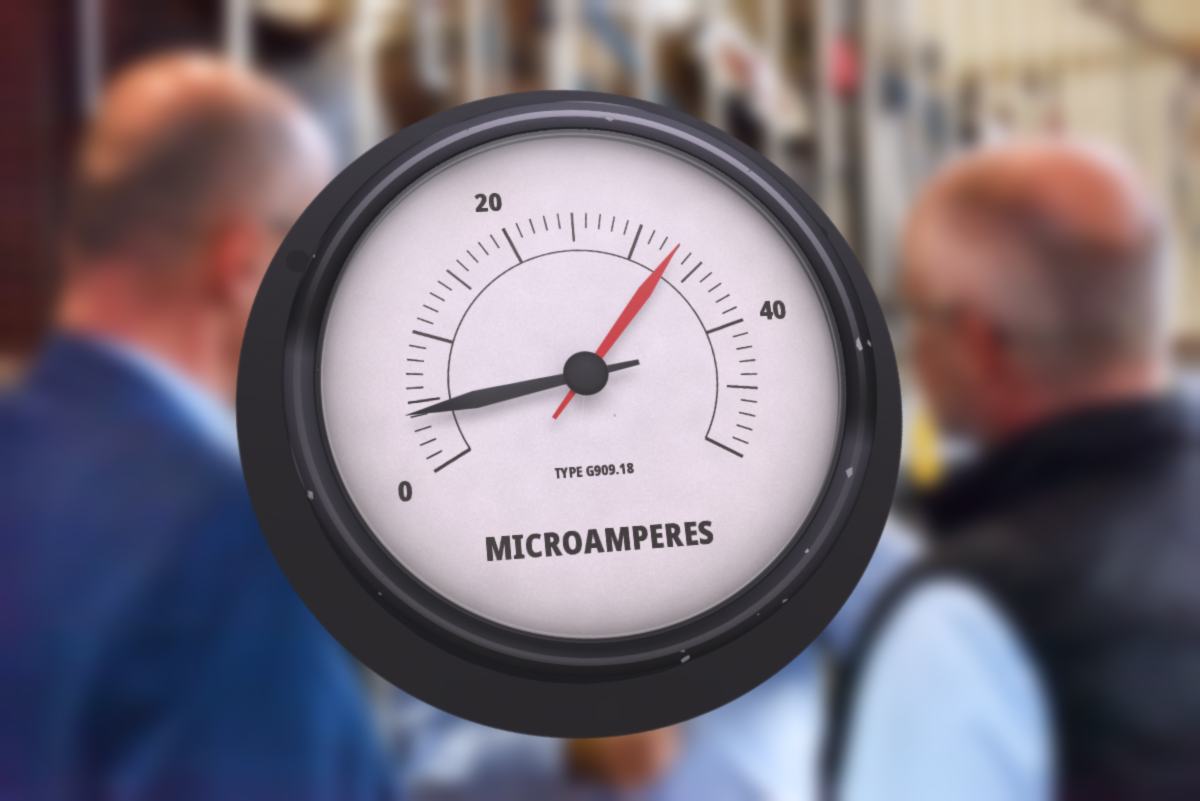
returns **4** µA
